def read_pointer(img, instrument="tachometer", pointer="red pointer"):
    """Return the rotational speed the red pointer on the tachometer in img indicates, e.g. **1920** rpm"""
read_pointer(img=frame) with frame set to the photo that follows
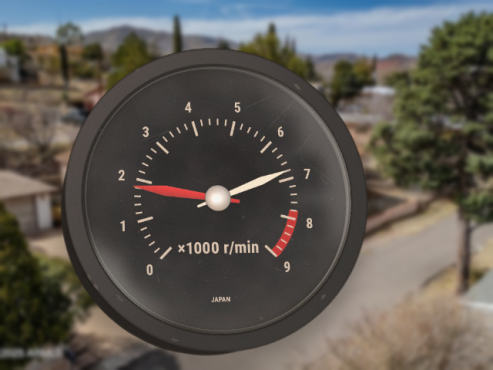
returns **1800** rpm
